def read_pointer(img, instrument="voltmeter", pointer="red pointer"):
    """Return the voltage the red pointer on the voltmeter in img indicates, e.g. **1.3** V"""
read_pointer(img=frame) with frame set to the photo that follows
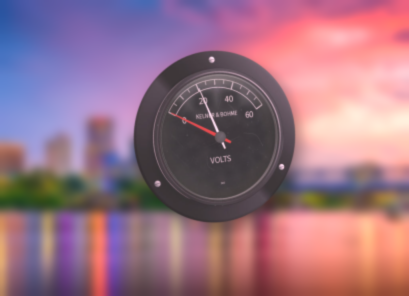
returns **0** V
